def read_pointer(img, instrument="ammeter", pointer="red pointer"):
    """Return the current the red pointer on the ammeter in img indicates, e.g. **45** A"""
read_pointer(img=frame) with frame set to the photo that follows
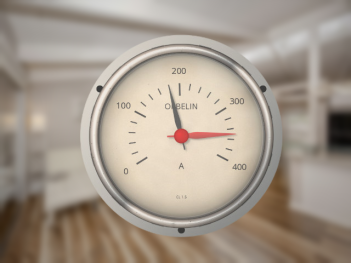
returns **350** A
